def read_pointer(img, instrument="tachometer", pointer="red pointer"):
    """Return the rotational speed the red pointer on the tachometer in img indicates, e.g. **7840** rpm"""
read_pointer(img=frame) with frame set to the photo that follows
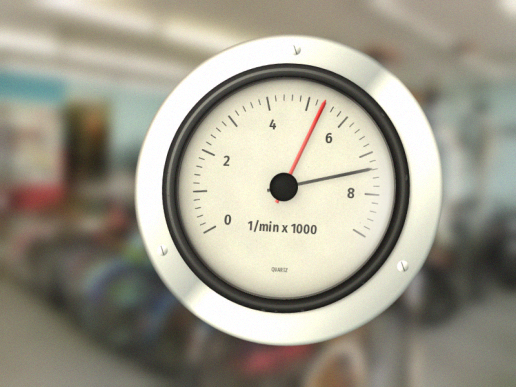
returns **5400** rpm
